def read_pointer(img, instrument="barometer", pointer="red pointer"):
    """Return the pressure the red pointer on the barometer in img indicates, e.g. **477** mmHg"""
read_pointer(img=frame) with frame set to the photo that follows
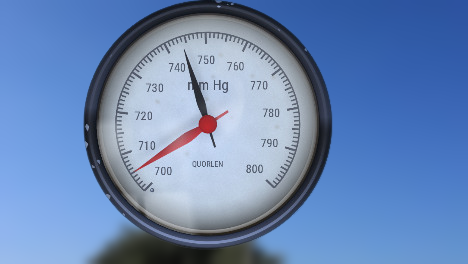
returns **705** mmHg
